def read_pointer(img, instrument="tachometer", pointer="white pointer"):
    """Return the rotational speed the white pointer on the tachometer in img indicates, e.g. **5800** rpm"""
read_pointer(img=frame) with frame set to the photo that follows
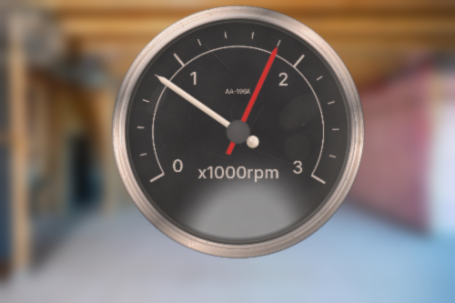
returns **800** rpm
